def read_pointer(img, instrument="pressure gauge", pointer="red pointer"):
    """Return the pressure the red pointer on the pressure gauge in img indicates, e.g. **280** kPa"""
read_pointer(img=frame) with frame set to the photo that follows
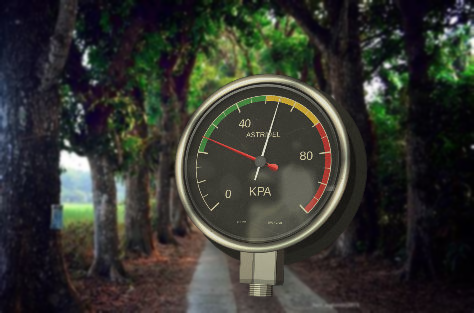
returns **25** kPa
